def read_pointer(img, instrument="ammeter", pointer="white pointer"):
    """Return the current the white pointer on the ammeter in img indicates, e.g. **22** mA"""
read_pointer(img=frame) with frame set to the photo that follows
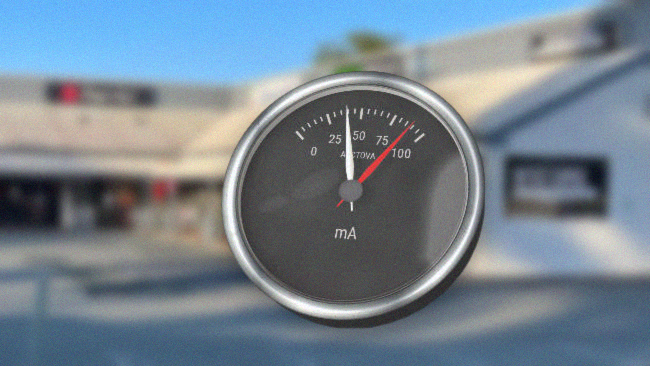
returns **40** mA
